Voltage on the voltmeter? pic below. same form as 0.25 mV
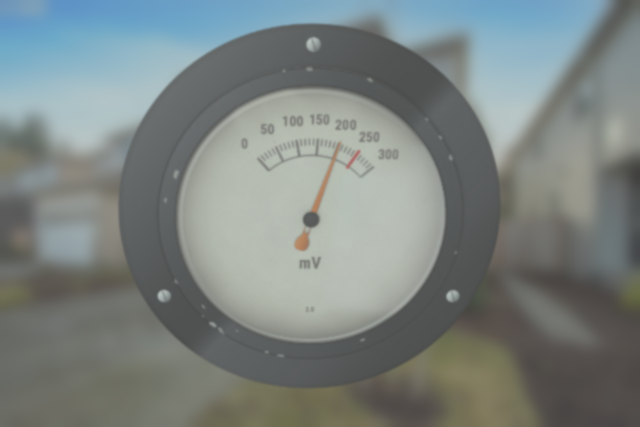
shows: 200 mV
